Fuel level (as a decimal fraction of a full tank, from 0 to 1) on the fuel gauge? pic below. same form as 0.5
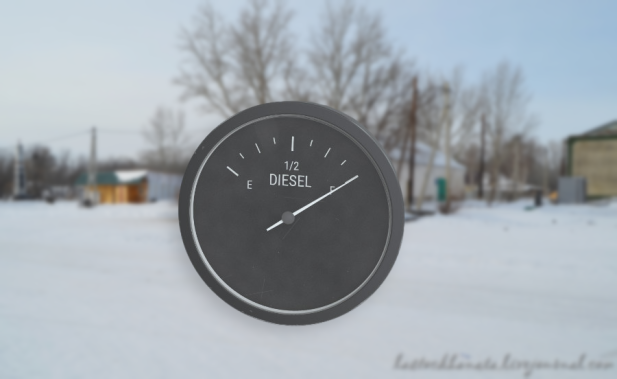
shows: 1
